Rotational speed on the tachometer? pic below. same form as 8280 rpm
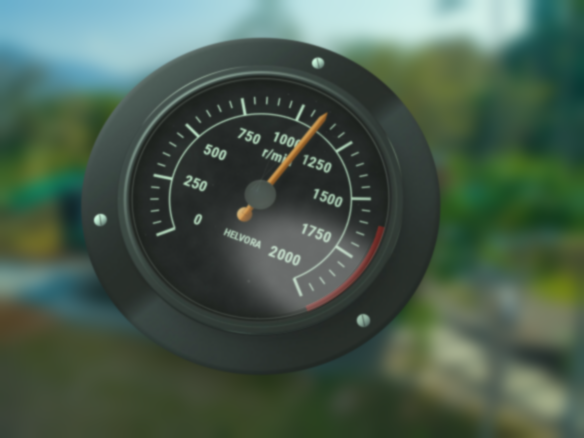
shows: 1100 rpm
